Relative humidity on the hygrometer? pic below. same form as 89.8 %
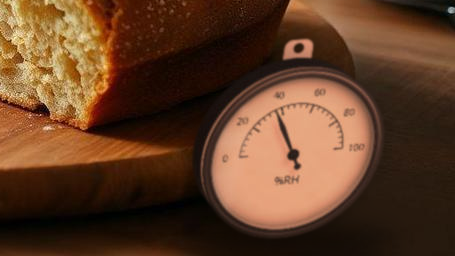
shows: 36 %
